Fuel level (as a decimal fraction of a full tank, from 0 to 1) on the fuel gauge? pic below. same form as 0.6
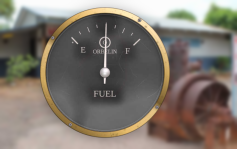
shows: 0.5
